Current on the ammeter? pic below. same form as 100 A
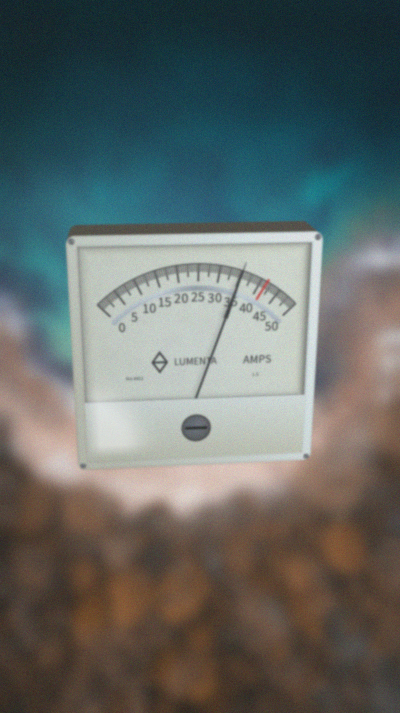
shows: 35 A
